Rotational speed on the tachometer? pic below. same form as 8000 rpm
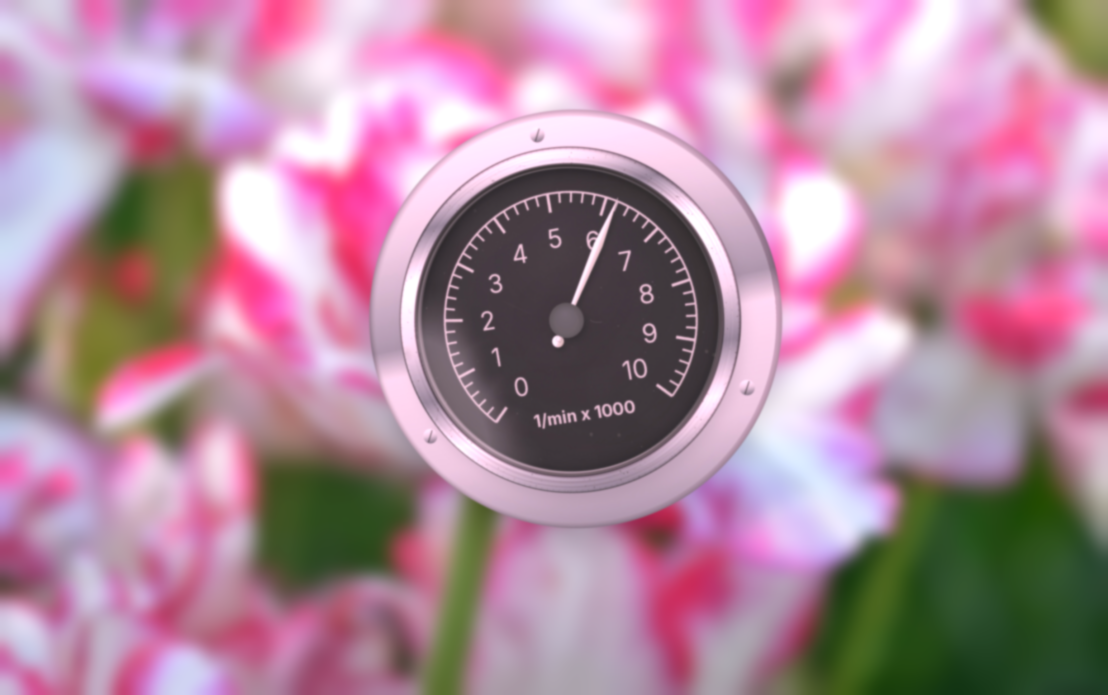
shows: 6200 rpm
